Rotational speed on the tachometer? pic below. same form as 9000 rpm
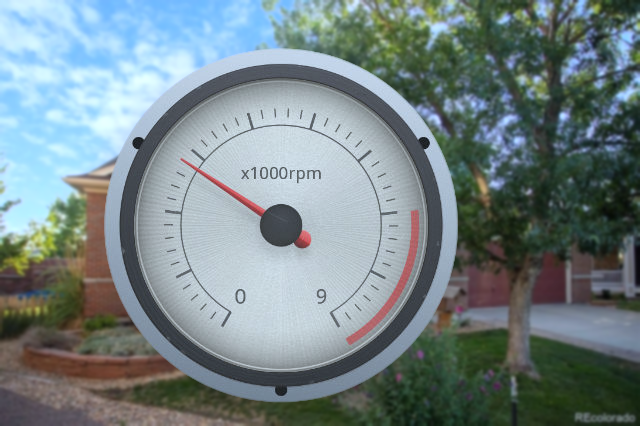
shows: 2800 rpm
